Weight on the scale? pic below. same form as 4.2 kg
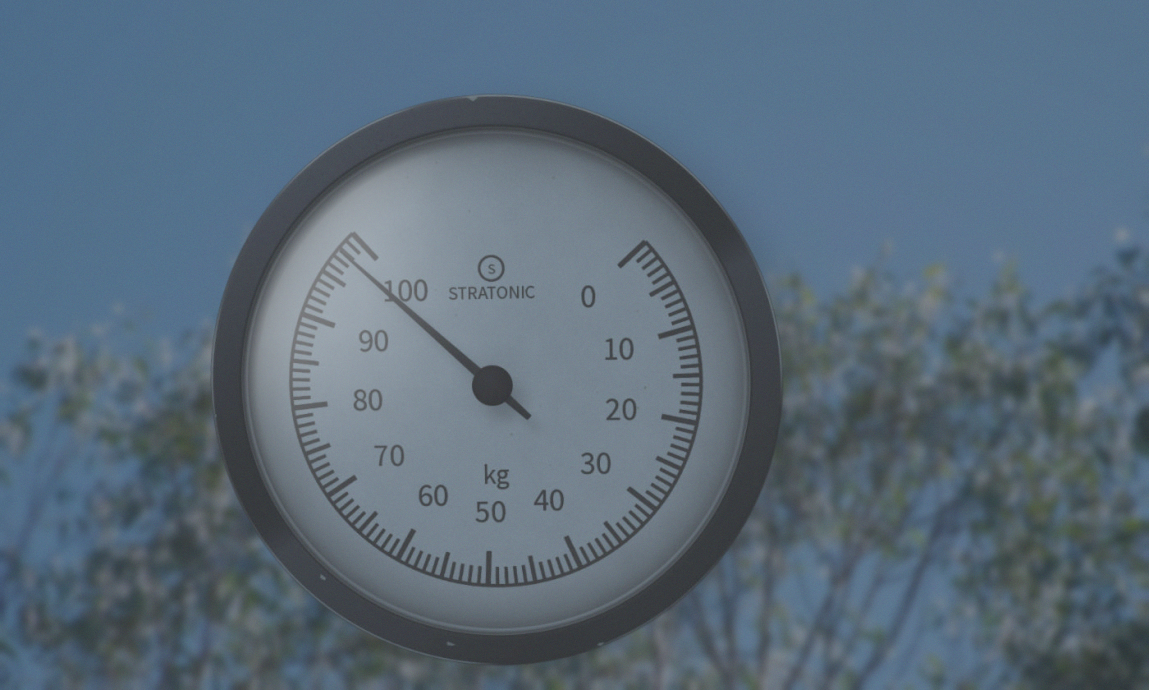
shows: 98 kg
